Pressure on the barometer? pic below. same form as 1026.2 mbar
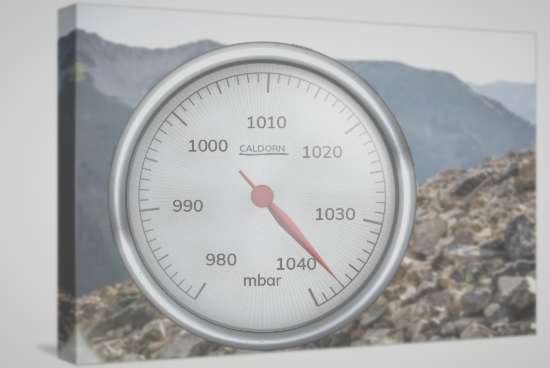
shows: 1037 mbar
